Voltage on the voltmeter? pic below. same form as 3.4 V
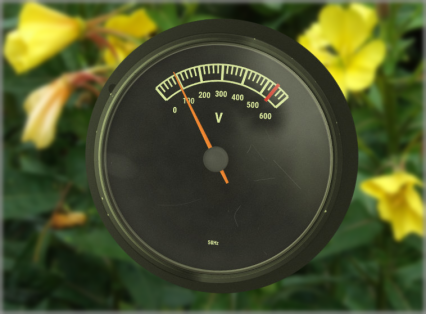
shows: 100 V
